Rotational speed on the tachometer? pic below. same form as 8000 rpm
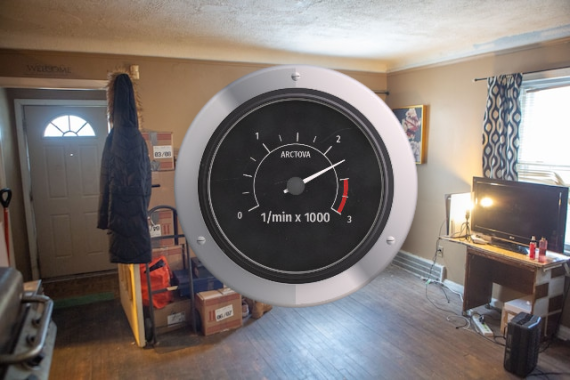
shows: 2250 rpm
